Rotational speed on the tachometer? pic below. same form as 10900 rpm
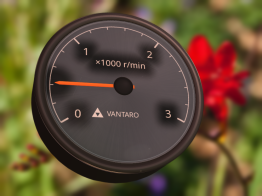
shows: 400 rpm
